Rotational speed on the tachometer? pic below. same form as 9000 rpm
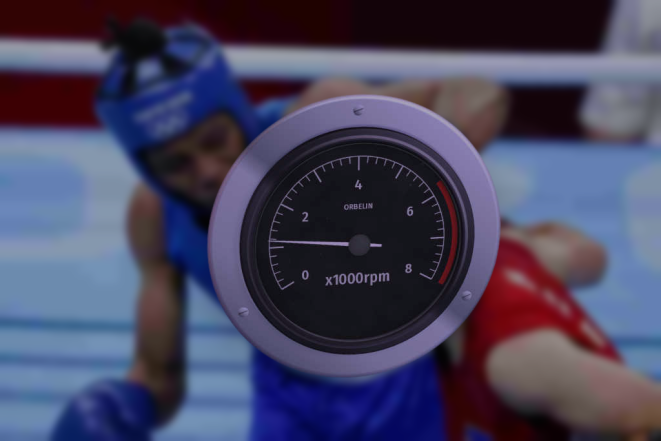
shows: 1200 rpm
